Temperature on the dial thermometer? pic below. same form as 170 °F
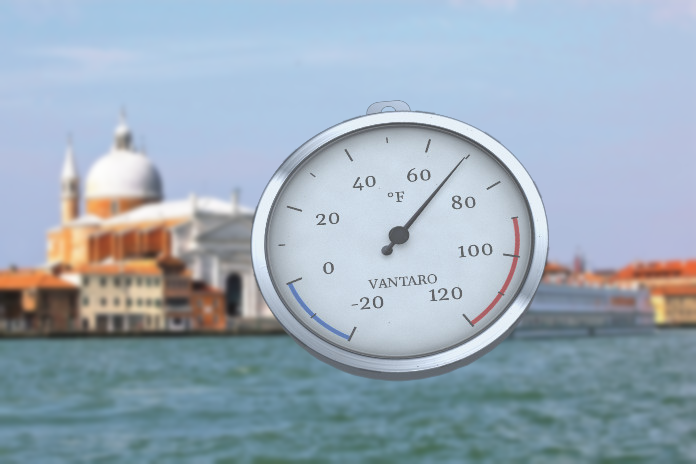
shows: 70 °F
